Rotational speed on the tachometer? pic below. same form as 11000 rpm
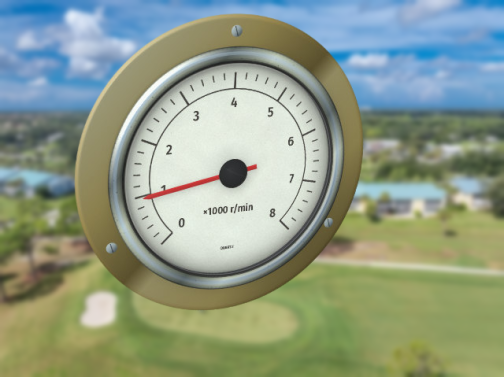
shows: 1000 rpm
